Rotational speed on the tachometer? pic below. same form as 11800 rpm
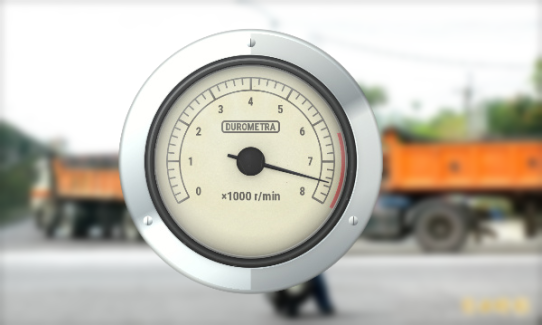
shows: 7500 rpm
